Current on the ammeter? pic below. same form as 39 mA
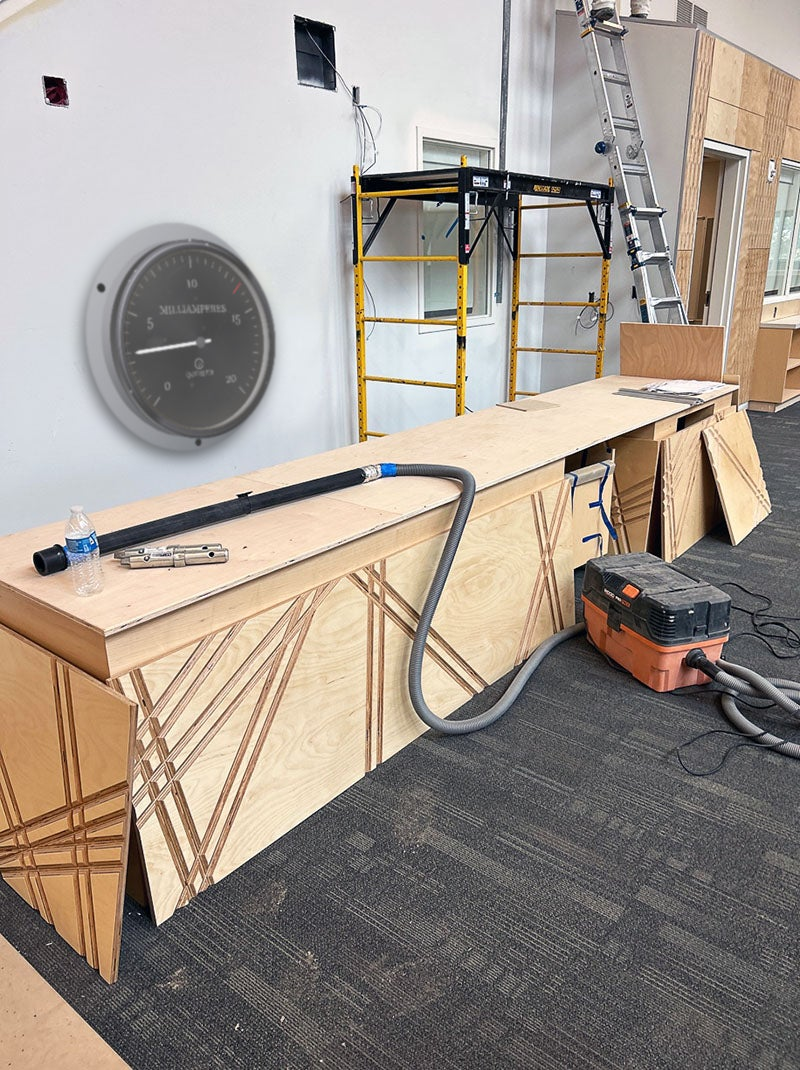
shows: 3 mA
